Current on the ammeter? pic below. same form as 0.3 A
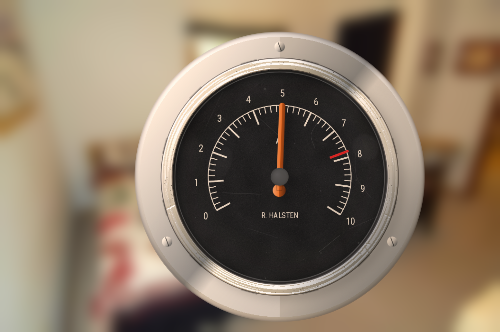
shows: 5 A
